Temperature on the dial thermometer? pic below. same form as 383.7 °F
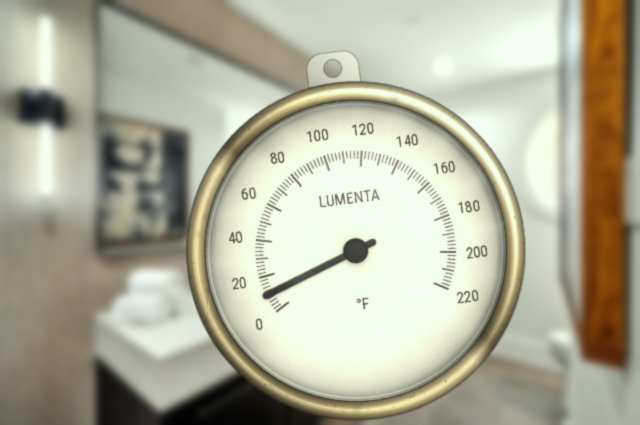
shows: 10 °F
